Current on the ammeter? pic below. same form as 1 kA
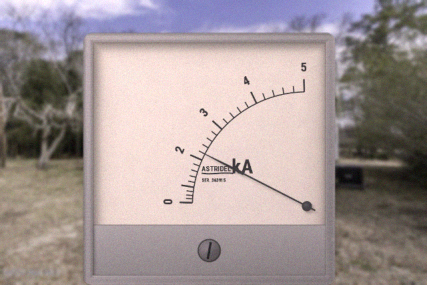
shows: 2.2 kA
